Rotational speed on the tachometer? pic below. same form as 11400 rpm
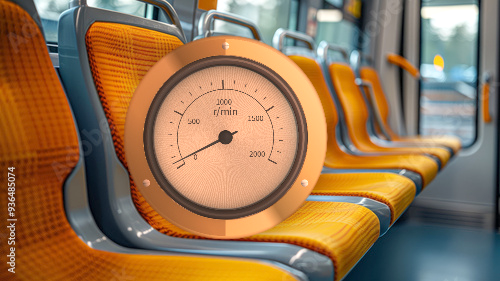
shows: 50 rpm
